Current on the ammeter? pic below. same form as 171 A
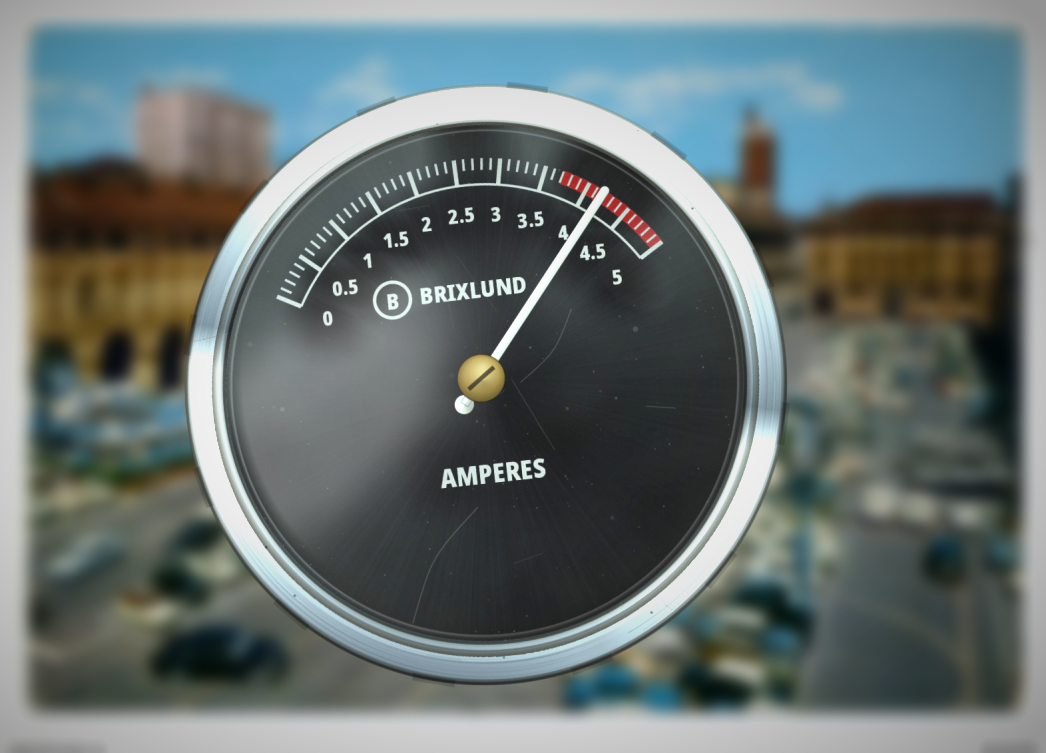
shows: 4.2 A
